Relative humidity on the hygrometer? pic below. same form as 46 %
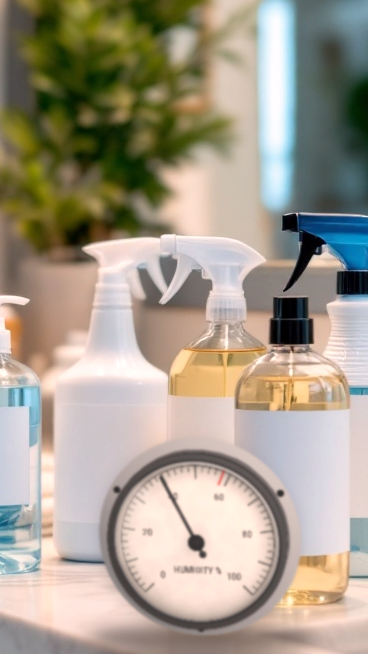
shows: 40 %
